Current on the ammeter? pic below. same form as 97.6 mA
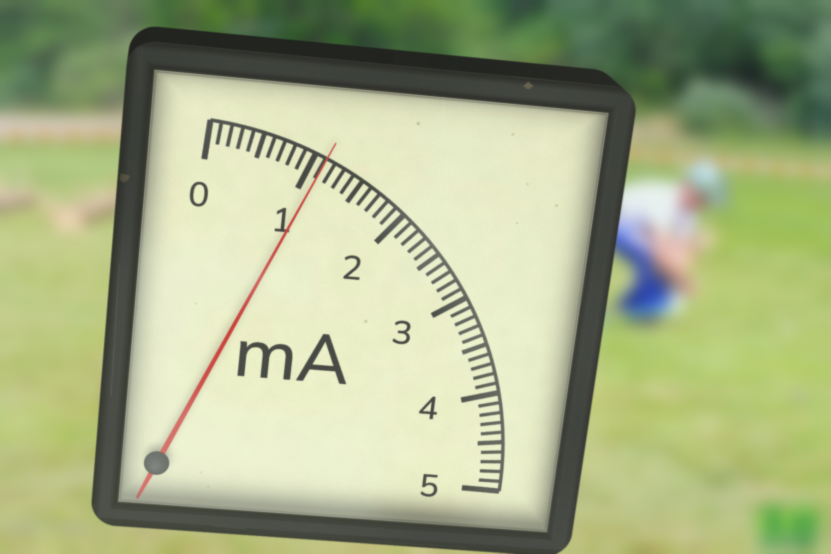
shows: 1.1 mA
